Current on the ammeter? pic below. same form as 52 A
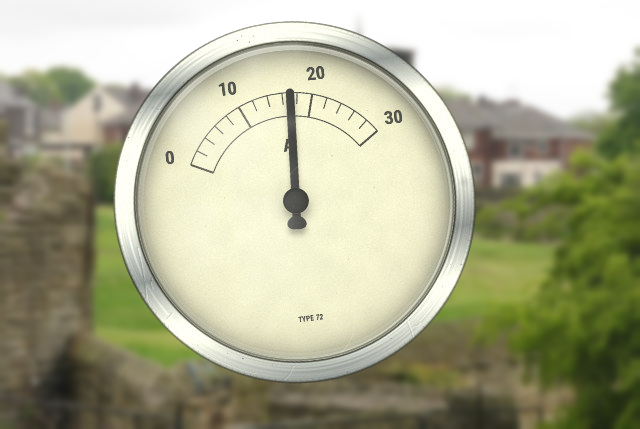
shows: 17 A
